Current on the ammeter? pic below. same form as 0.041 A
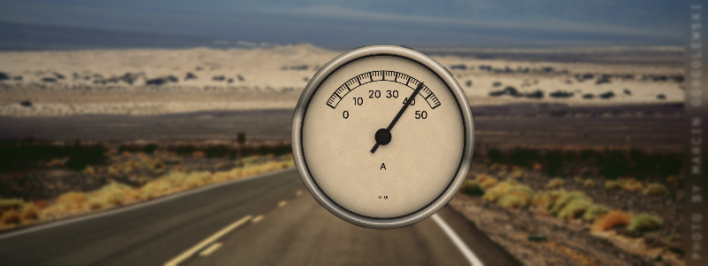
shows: 40 A
